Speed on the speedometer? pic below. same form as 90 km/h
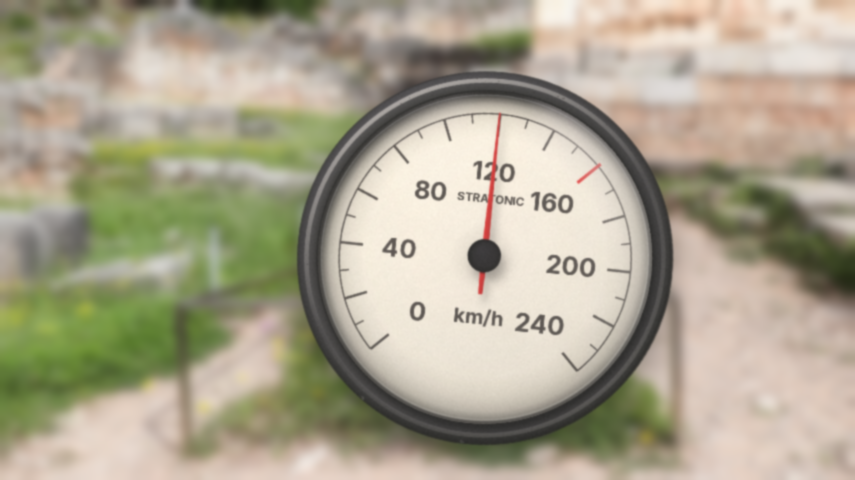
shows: 120 km/h
